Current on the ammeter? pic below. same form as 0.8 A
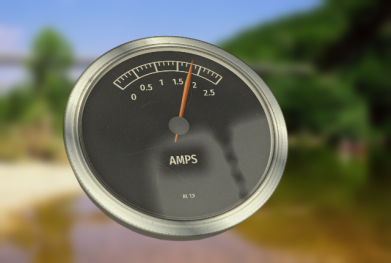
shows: 1.8 A
